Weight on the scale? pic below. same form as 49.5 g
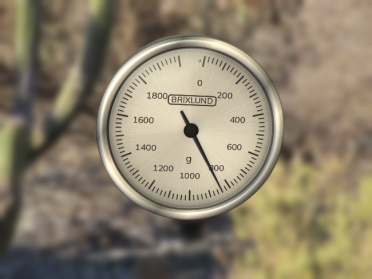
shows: 840 g
